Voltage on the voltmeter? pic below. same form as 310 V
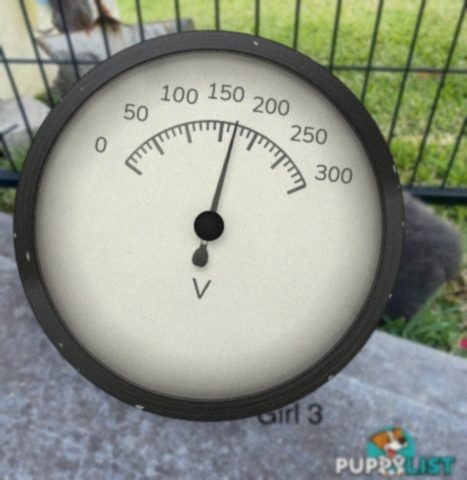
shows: 170 V
